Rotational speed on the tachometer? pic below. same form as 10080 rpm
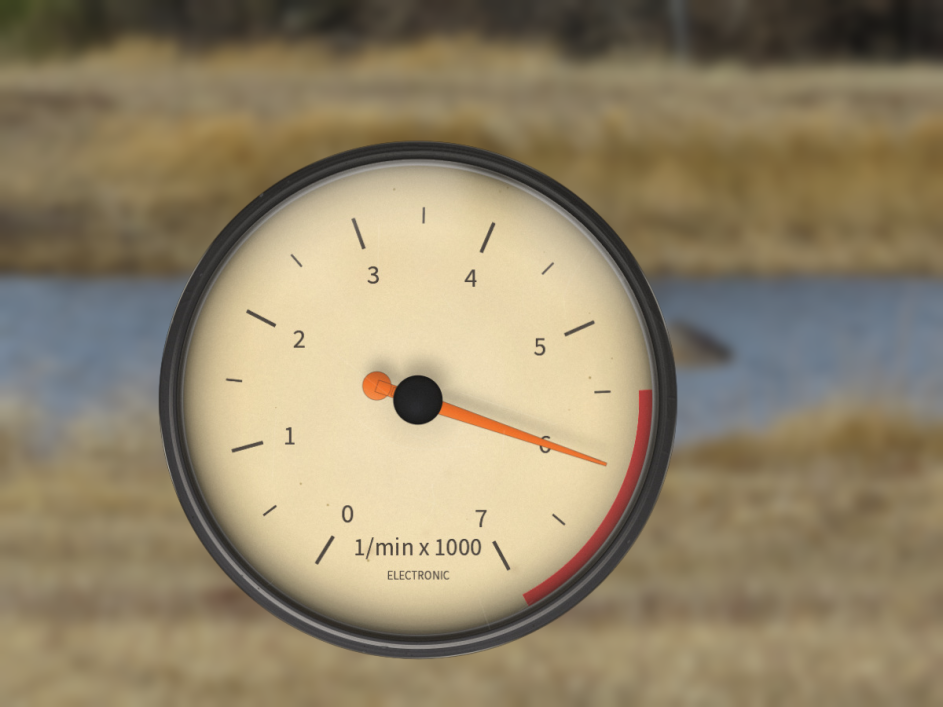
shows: 6000 rpm
